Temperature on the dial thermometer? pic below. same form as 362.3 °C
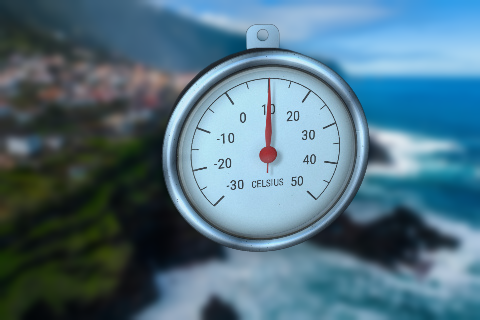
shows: 10 °C
